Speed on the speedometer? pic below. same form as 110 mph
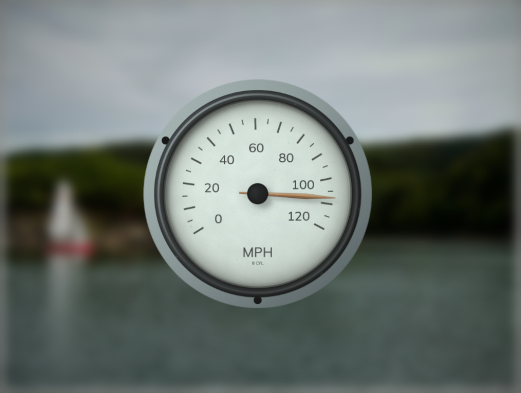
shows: 107.5 mph
